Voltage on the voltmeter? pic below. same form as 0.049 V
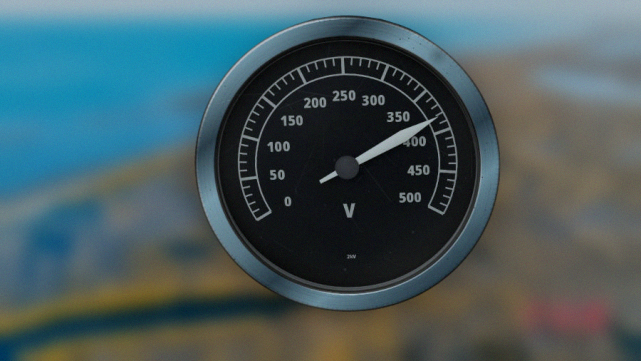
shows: 380 V
